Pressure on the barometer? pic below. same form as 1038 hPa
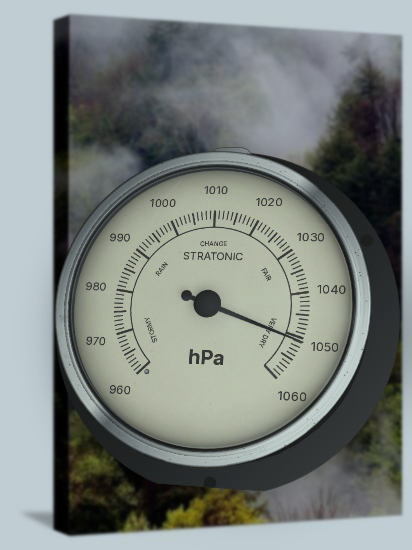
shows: 1051 hPa
